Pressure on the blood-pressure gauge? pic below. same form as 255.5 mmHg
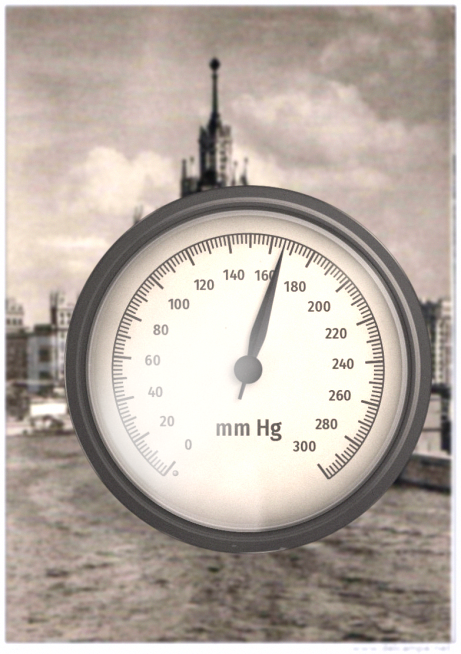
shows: 166 mmHg
